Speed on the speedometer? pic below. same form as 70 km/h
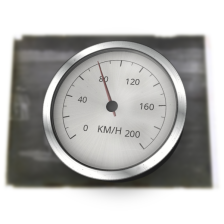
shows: 80 km/h
